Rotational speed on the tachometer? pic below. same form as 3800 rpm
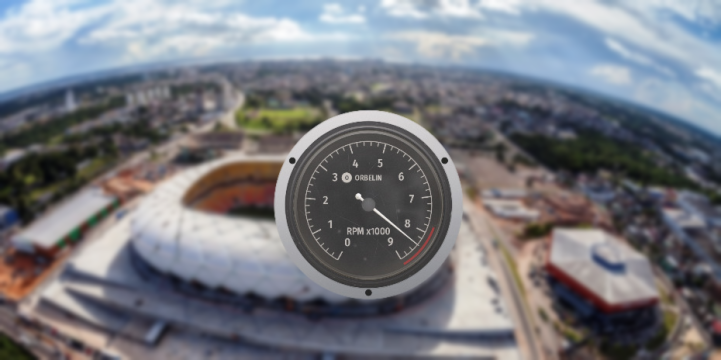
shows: 8400 rpm
